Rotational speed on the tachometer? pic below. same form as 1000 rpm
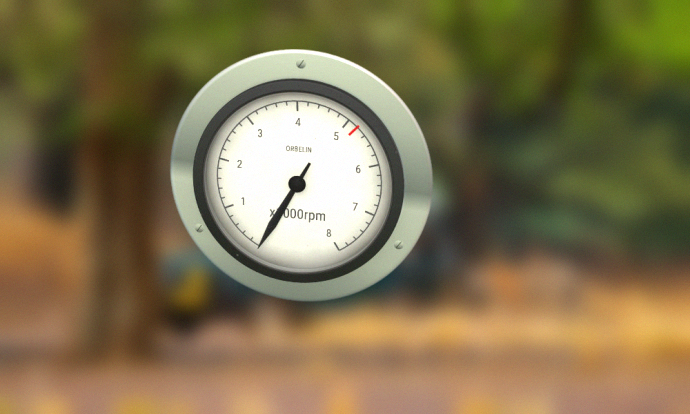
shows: 0 rpm
